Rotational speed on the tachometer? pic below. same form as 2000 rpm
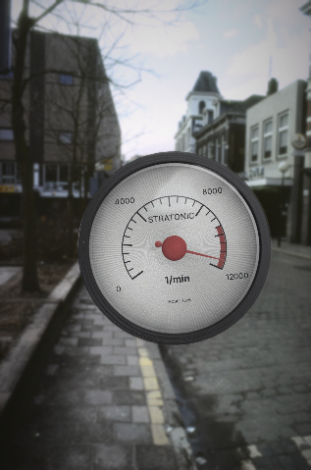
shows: 11500 rpm
